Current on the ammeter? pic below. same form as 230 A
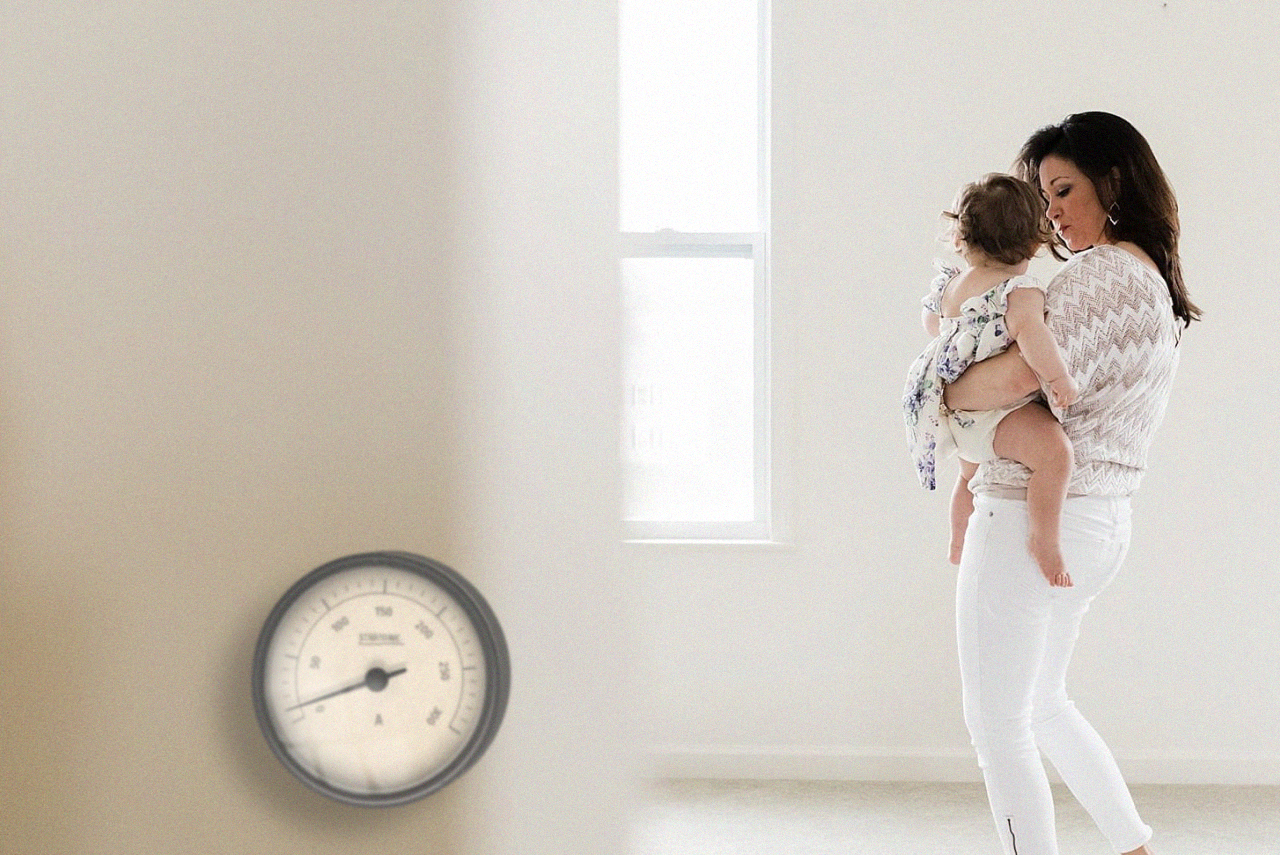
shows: 10 A
